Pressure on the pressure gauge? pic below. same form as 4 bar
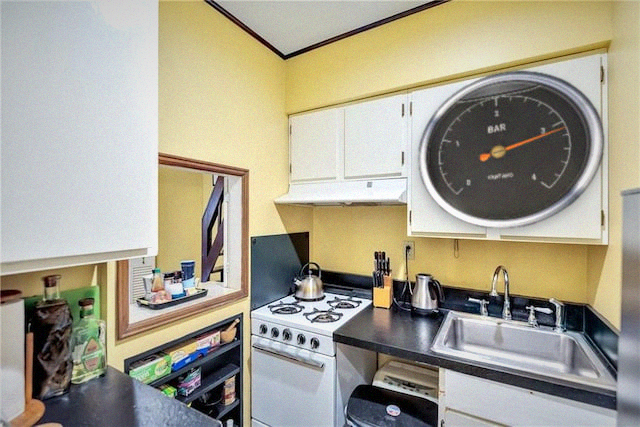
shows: 3.1 bar
